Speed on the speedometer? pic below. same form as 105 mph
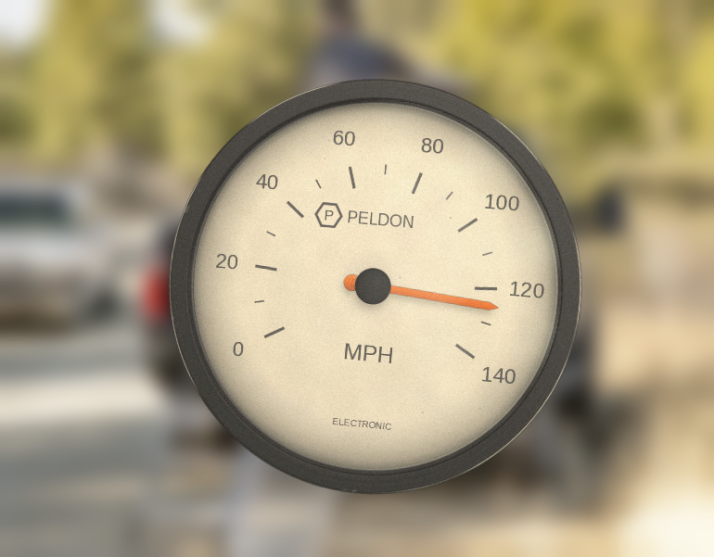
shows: 125 mph
